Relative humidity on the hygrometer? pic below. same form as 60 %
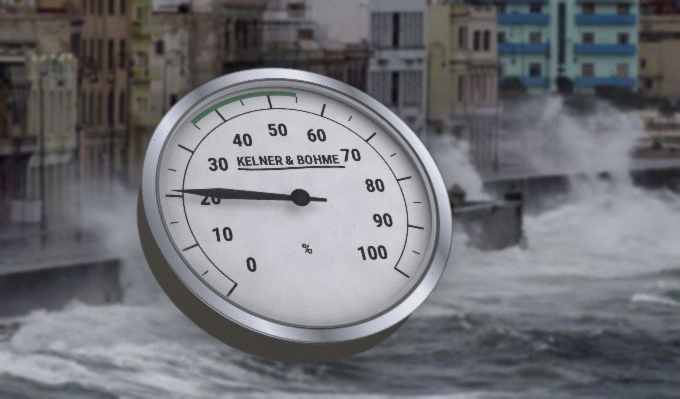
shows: 20 %
